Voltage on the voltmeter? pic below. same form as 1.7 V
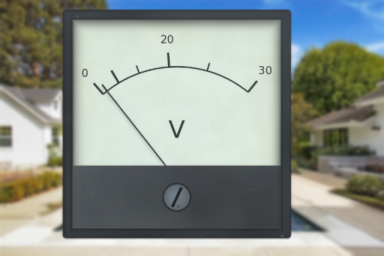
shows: 5 V
